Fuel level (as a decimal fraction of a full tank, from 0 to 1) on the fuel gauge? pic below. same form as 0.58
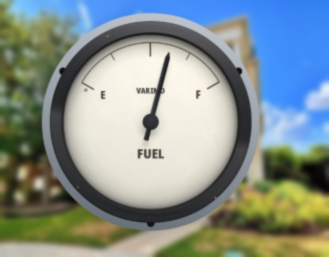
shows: 0.625
